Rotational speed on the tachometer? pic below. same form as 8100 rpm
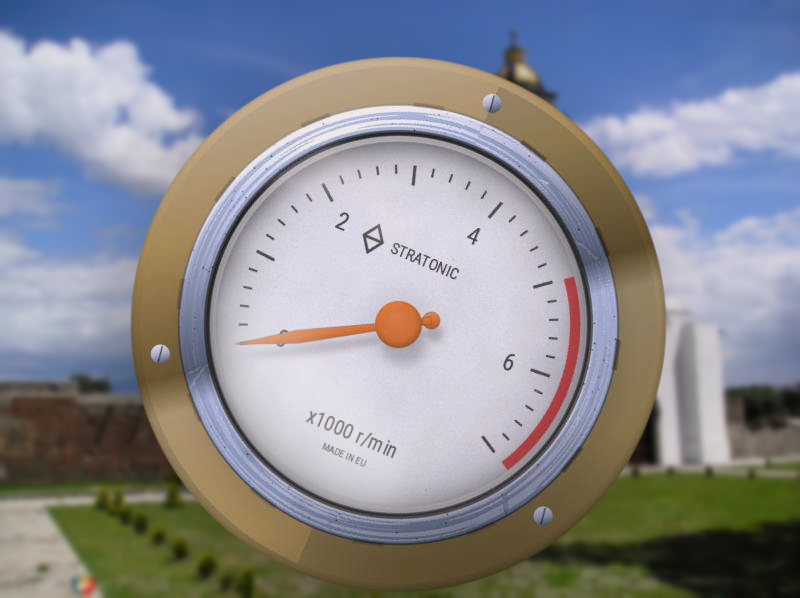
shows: 0 rpm
